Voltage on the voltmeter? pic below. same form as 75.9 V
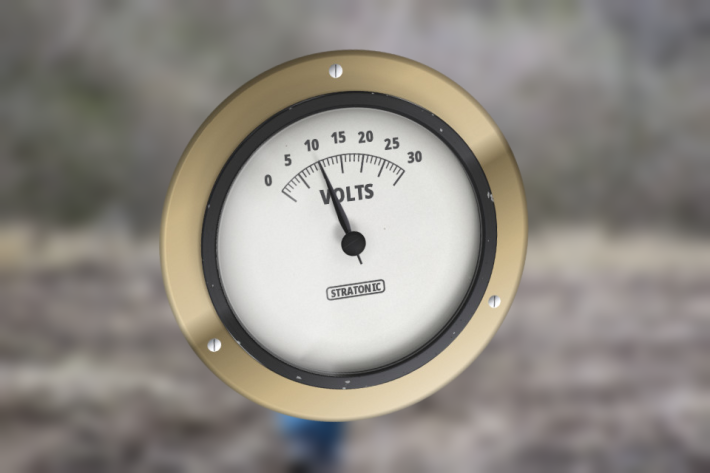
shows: 10 V
